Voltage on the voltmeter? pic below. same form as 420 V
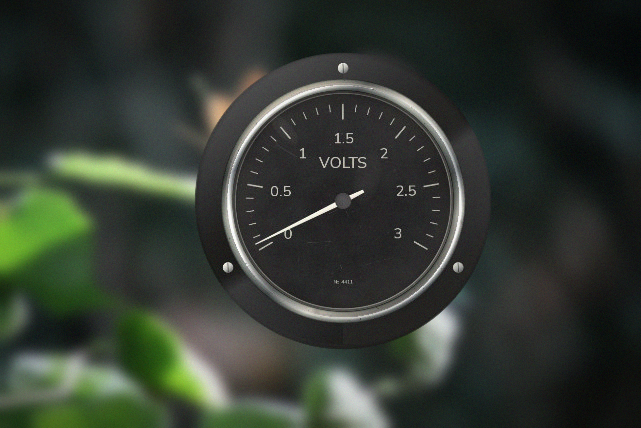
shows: 0.05 V
